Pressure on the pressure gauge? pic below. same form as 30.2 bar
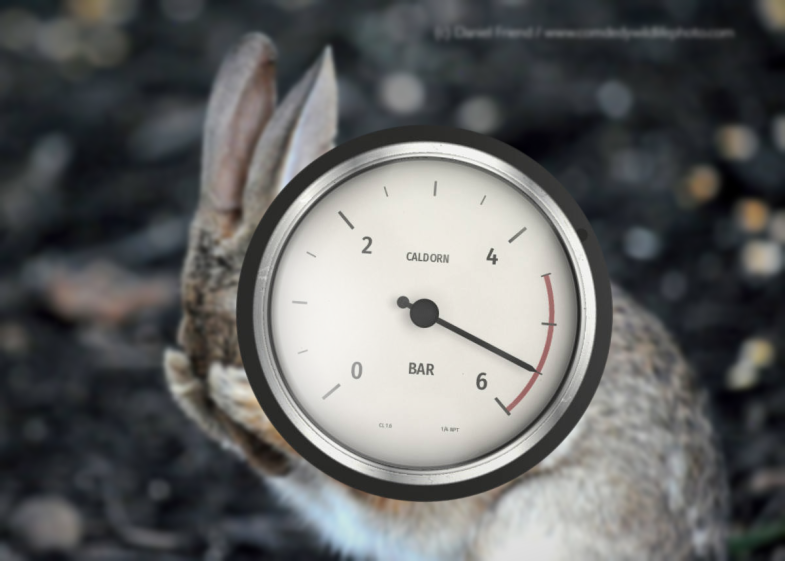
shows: 5.5 bar
